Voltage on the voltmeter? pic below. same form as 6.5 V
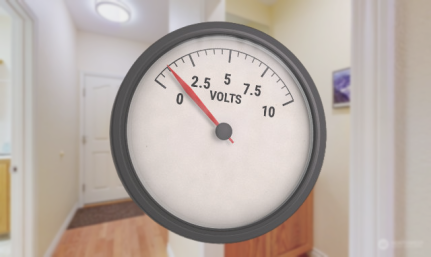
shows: 1 V
